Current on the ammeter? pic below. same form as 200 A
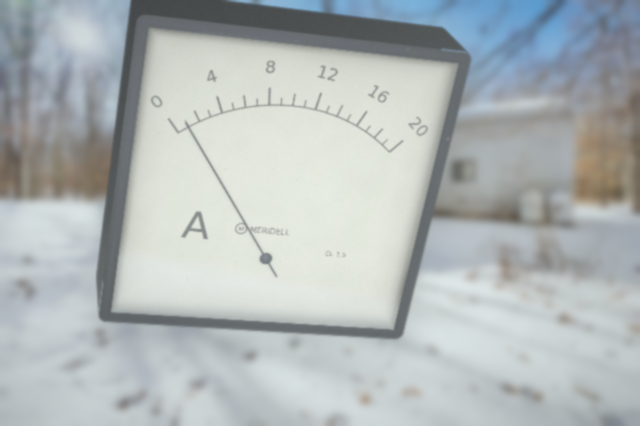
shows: 1 A
